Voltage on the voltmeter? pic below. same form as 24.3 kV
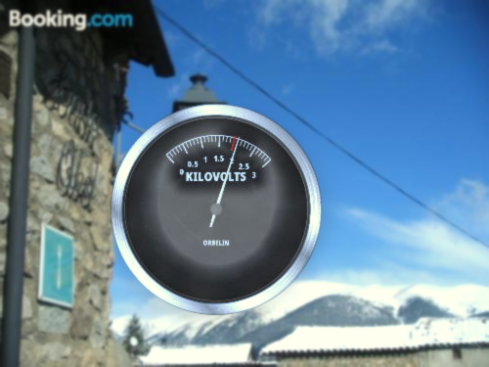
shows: 2 kV
